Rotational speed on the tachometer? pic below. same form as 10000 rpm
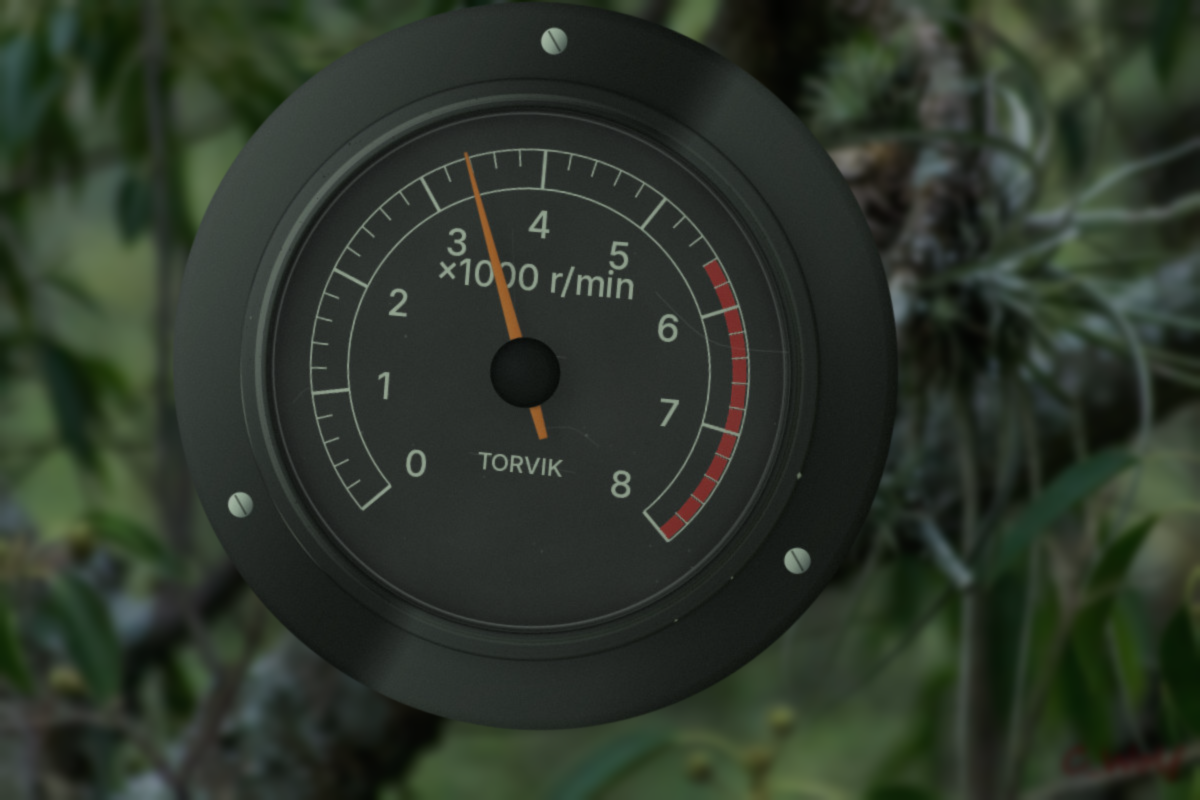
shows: 3400 rpm
